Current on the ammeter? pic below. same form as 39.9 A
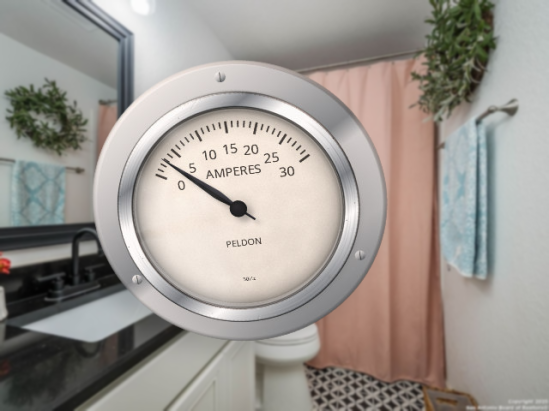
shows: 3 A
